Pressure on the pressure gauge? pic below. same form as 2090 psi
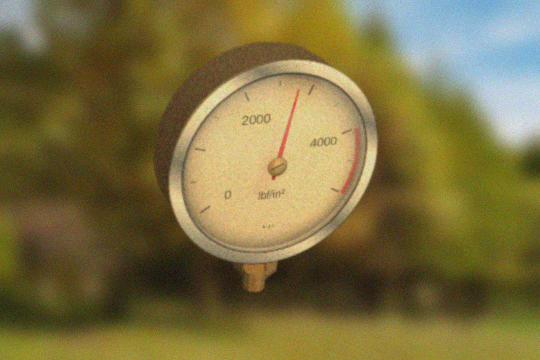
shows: 2750 psi
